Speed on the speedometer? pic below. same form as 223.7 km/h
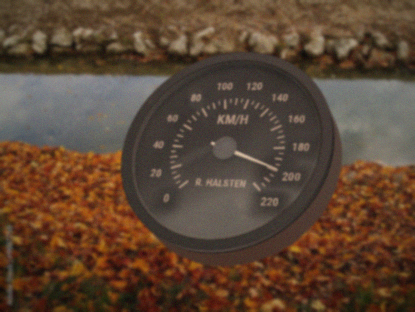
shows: 200 km/h
